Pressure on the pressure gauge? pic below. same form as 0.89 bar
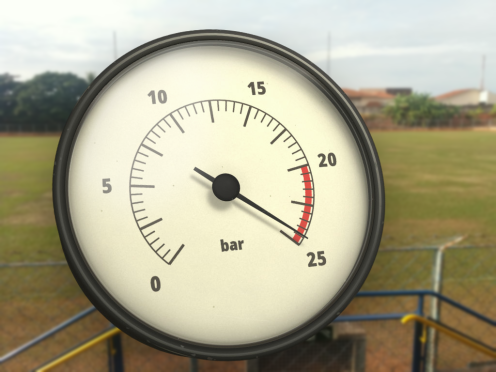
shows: 24.5 bar
